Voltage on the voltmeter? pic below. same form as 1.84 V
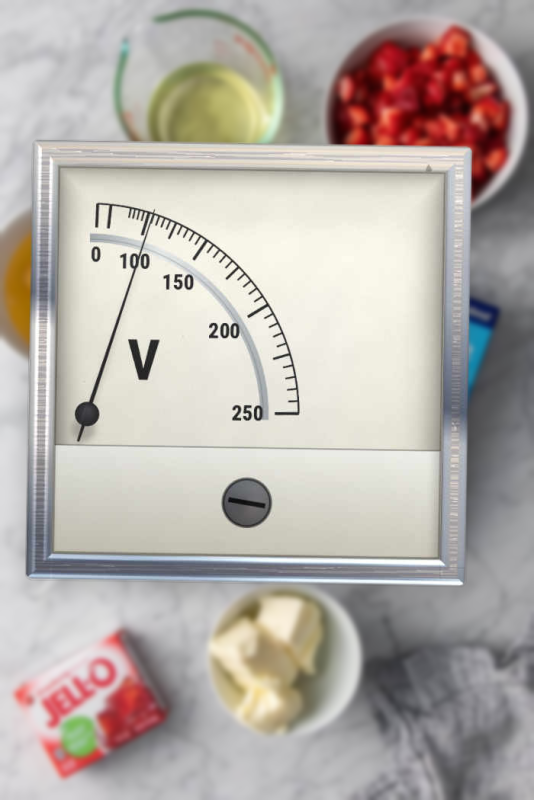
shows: 105 V
